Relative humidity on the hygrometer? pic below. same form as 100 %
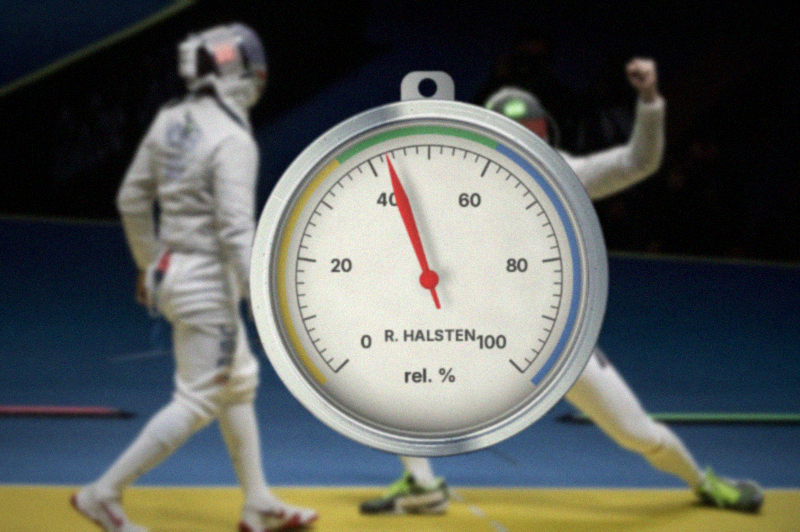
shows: 43 %
